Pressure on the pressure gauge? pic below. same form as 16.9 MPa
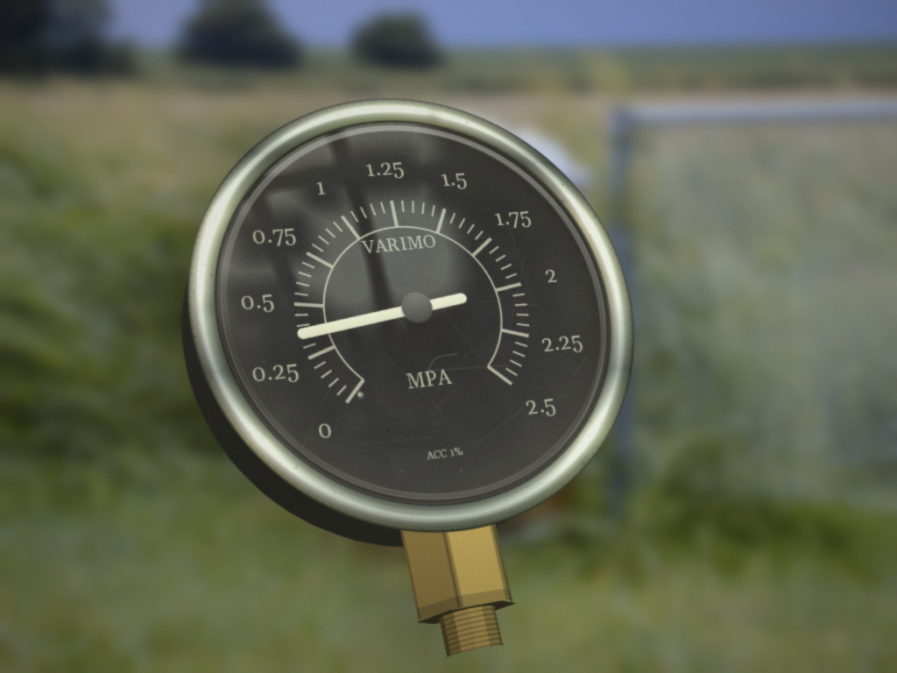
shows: 0.35 MPa
